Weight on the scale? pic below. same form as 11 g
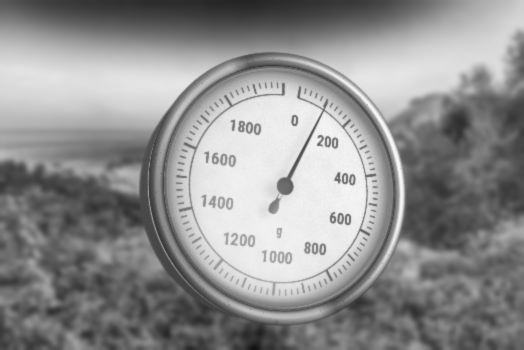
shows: 100 g
